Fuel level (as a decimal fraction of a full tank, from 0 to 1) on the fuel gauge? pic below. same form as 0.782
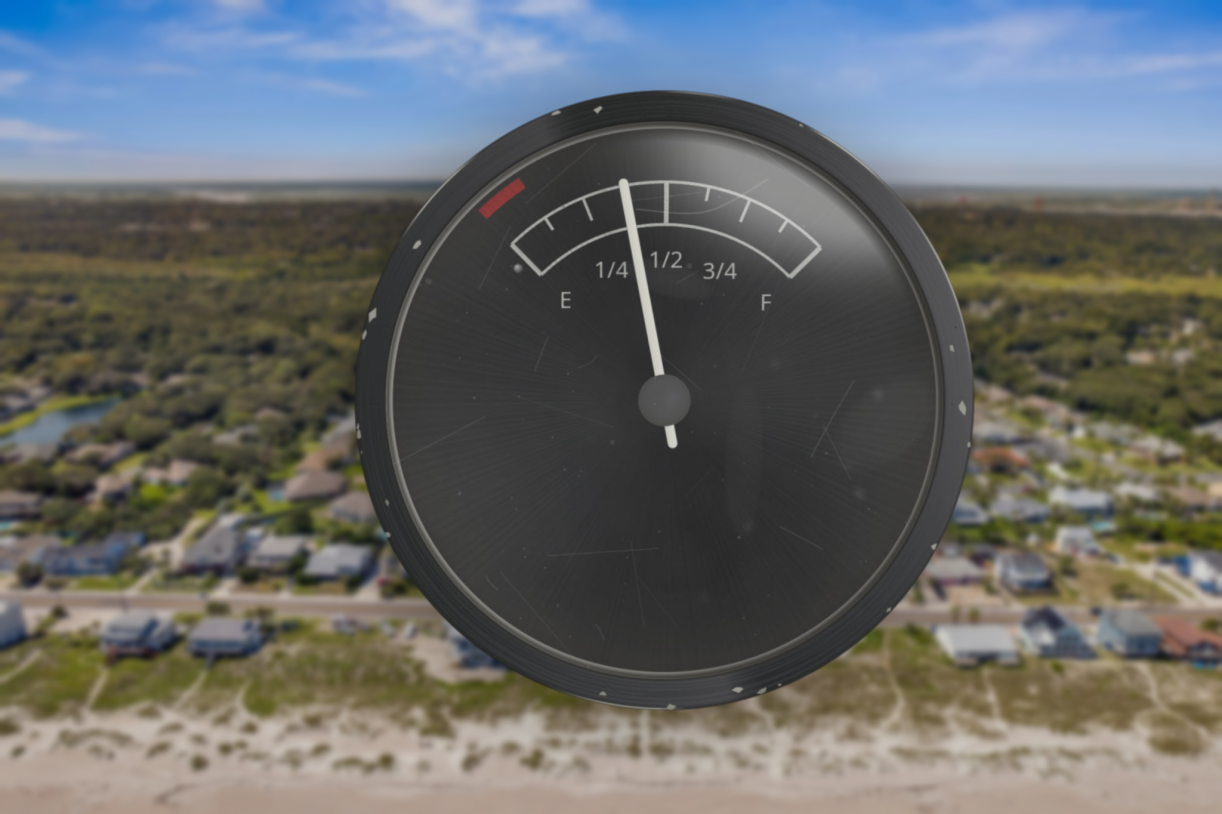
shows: 0.375
